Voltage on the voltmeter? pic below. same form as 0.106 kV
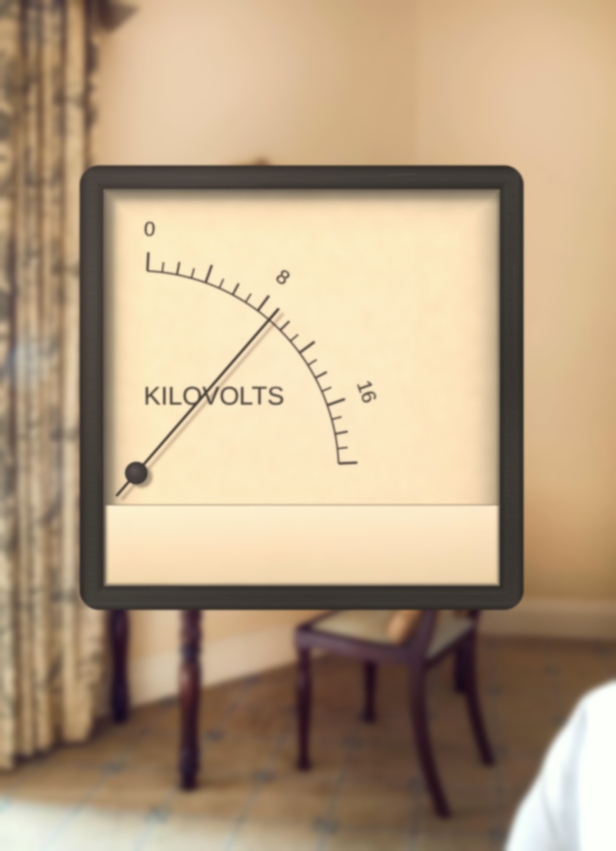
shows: 9 kV
